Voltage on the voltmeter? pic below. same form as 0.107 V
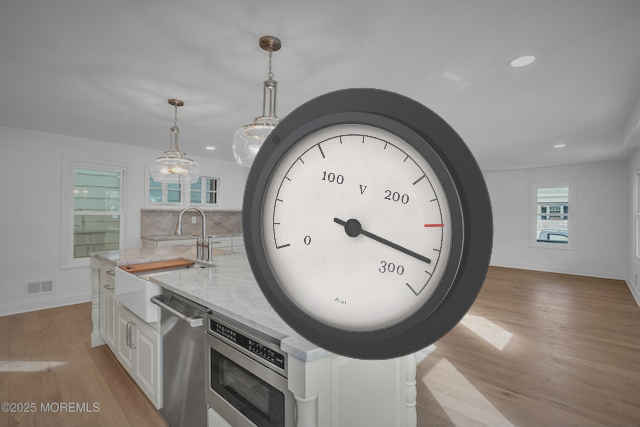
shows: 270 V
